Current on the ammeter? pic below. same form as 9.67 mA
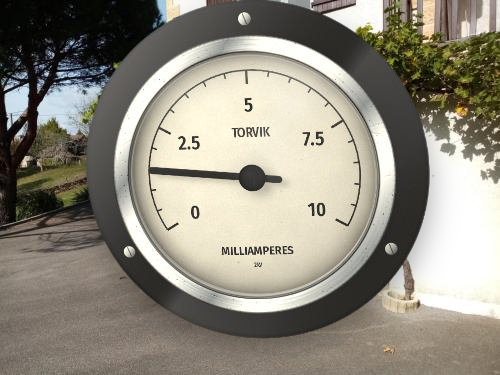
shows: 1.5 mA
